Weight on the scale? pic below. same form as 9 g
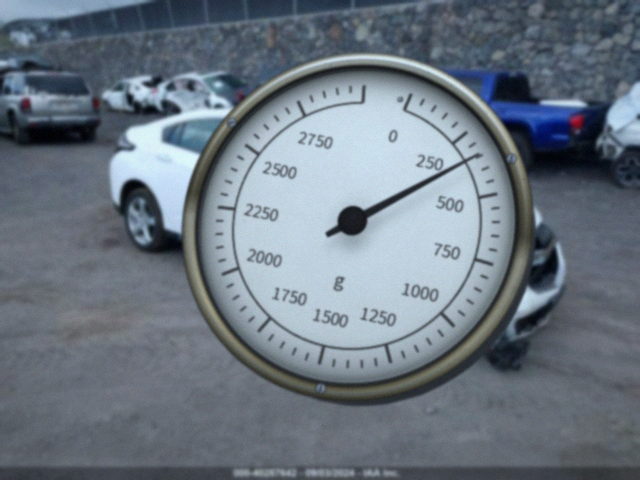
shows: 350 g
